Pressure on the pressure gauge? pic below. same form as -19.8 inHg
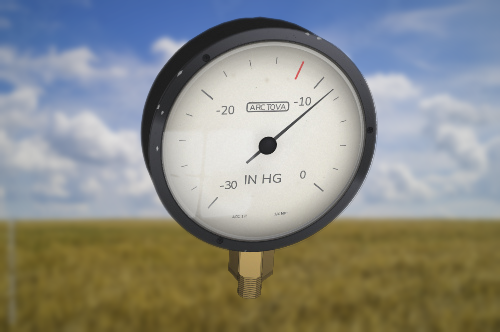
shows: -9 inHg
